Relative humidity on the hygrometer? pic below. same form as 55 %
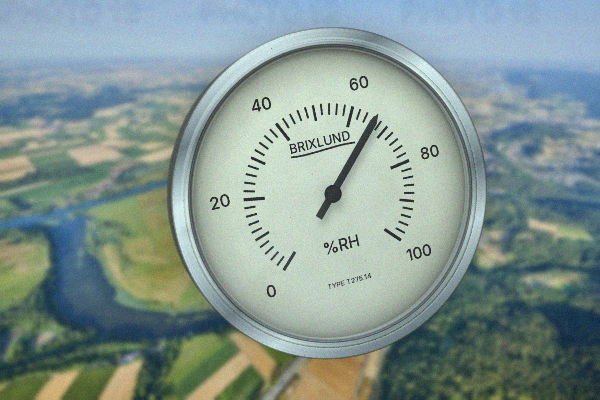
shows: 66 %
